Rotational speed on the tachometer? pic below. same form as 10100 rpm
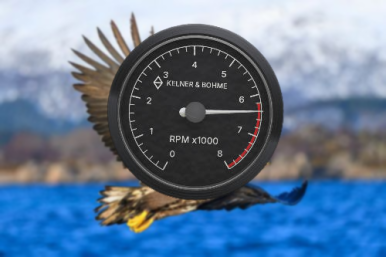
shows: 6400 rpm
